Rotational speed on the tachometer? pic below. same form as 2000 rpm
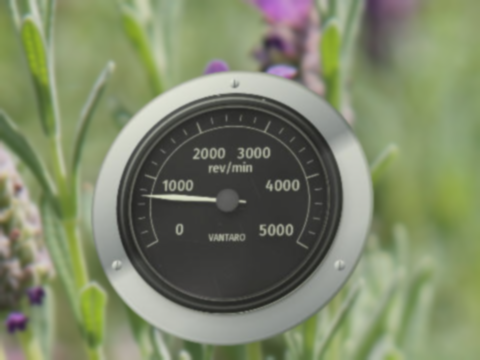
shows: 700 rpm
